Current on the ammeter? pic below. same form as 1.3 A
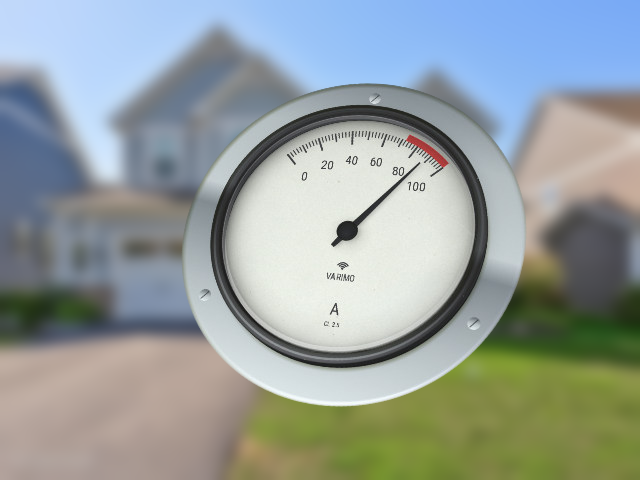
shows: 90 A
